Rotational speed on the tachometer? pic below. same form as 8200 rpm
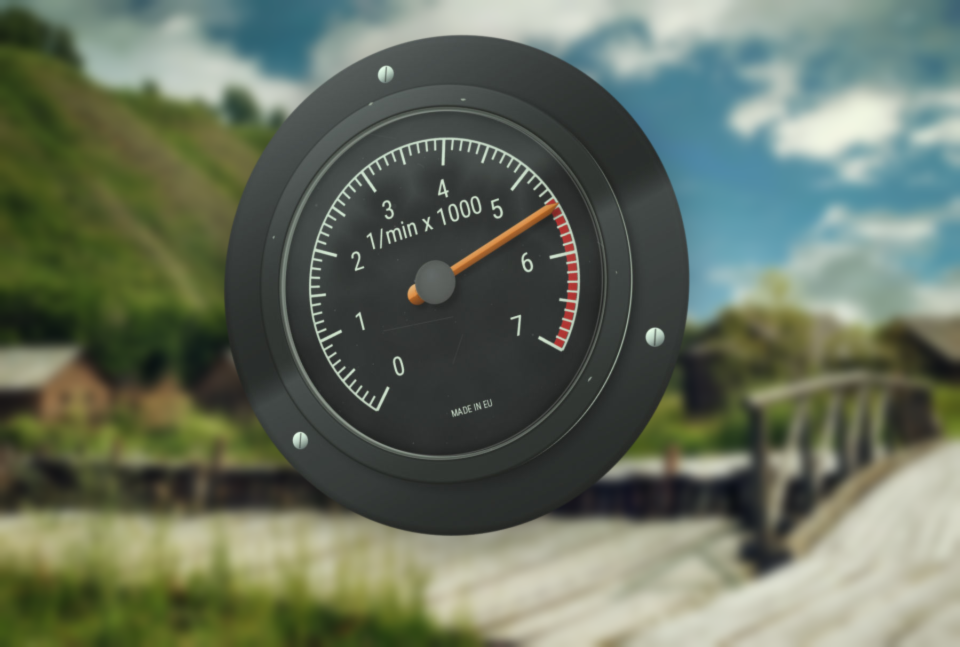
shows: 5500 rpm
